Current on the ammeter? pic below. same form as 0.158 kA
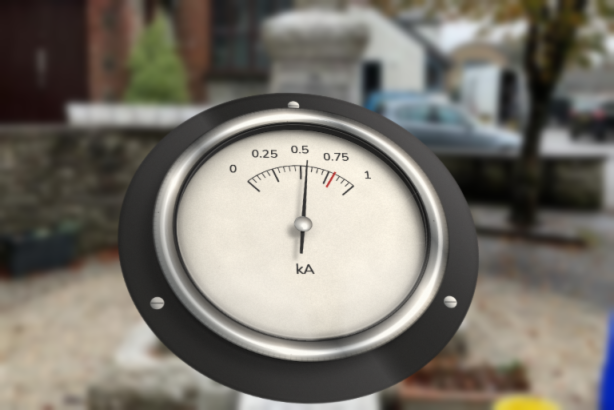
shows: 0.55 kA
